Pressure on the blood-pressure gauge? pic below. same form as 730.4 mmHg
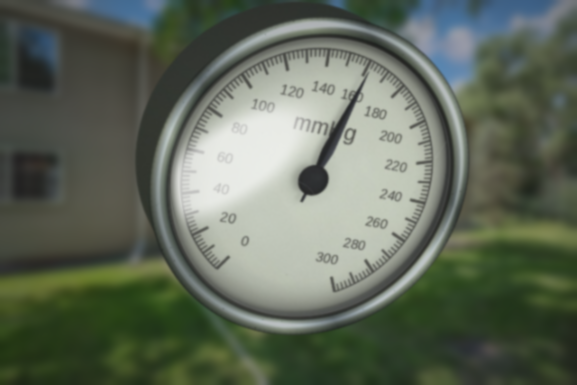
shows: 160 mmHg
